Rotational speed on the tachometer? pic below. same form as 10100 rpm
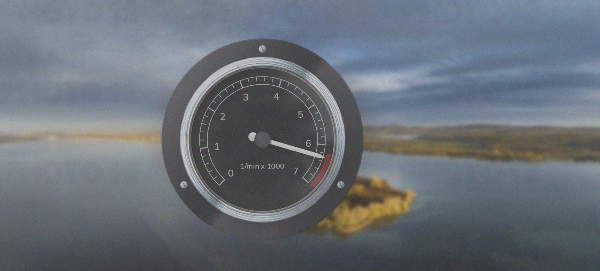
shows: 6300 rpm
